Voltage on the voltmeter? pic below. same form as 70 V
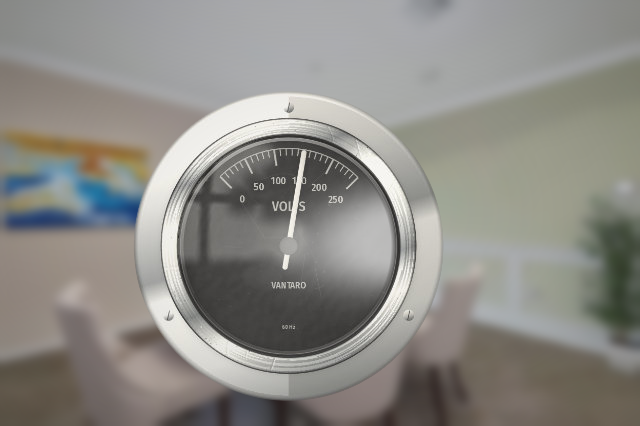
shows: 150 V
